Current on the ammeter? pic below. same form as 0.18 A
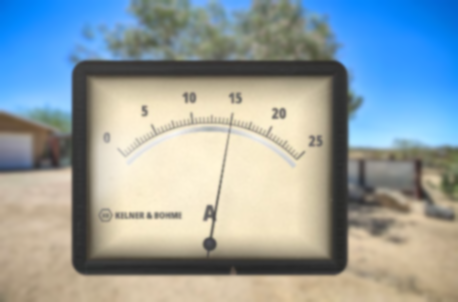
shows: 15 A
